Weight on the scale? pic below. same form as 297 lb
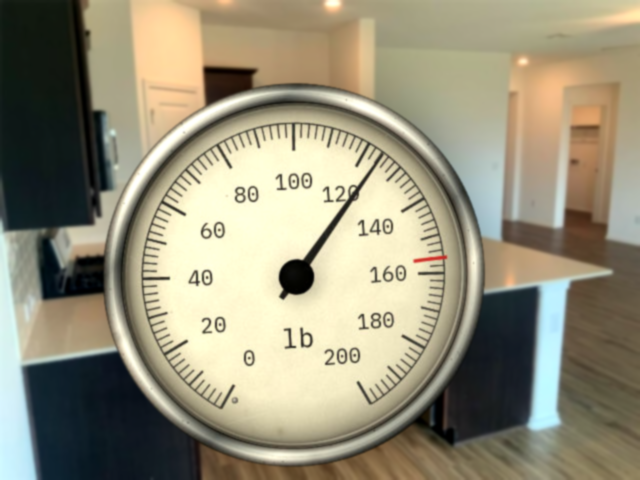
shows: 124 lb
